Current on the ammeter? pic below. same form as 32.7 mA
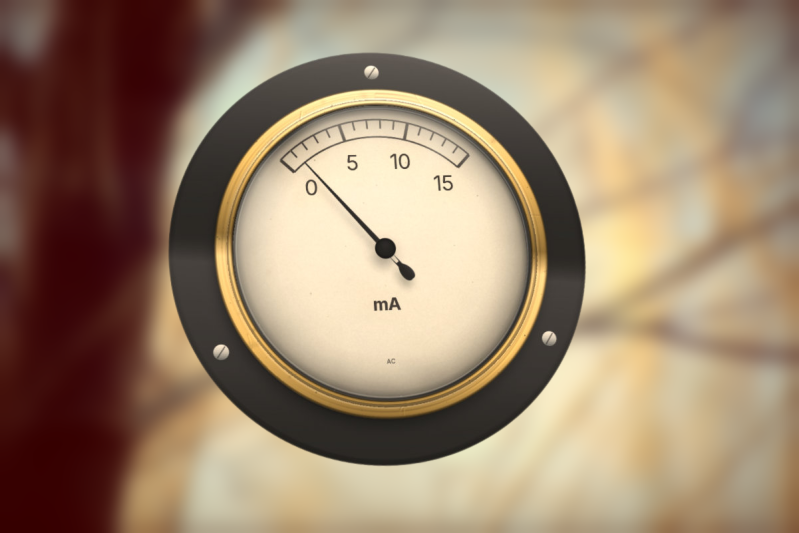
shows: 1 mA
